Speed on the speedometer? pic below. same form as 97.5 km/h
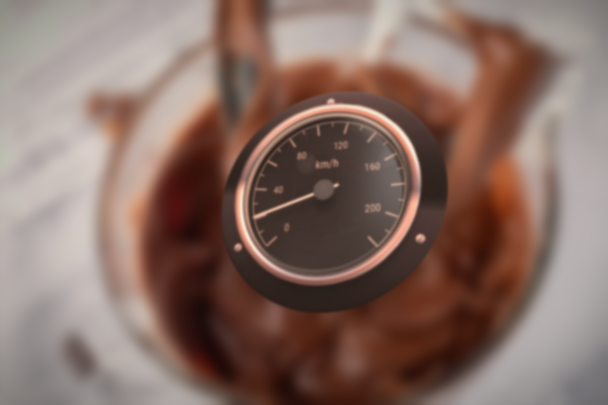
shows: 20 km/h
